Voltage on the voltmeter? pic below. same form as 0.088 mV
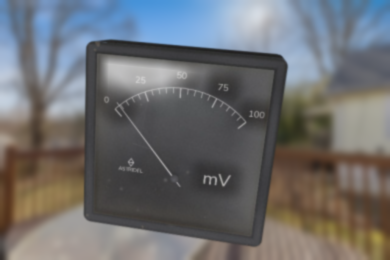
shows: 5 mV
